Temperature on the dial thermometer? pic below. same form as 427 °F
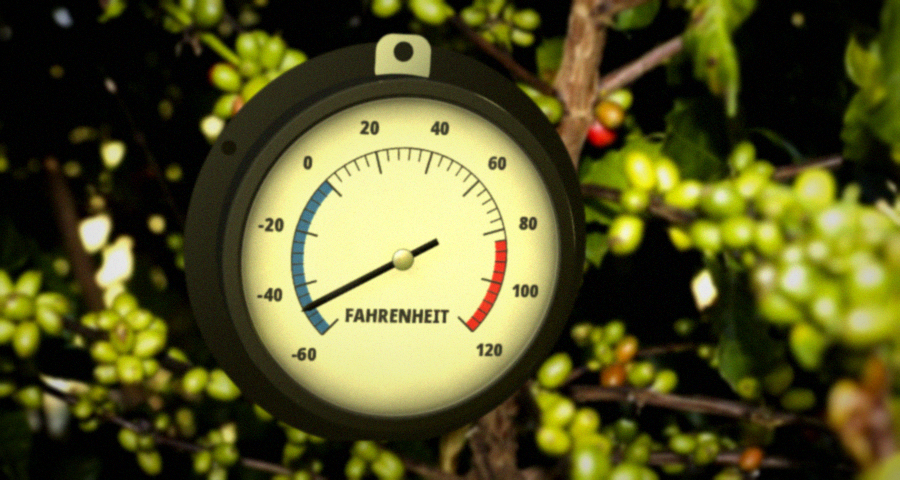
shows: -48 °F
